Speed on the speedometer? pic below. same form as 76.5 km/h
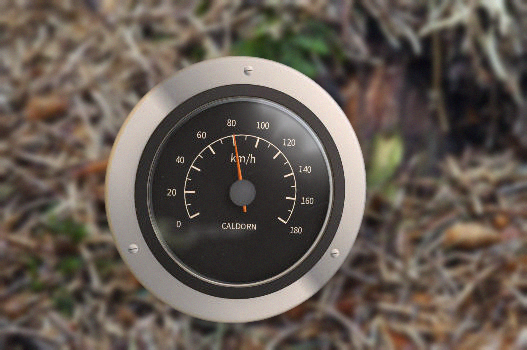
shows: 80 km/h
